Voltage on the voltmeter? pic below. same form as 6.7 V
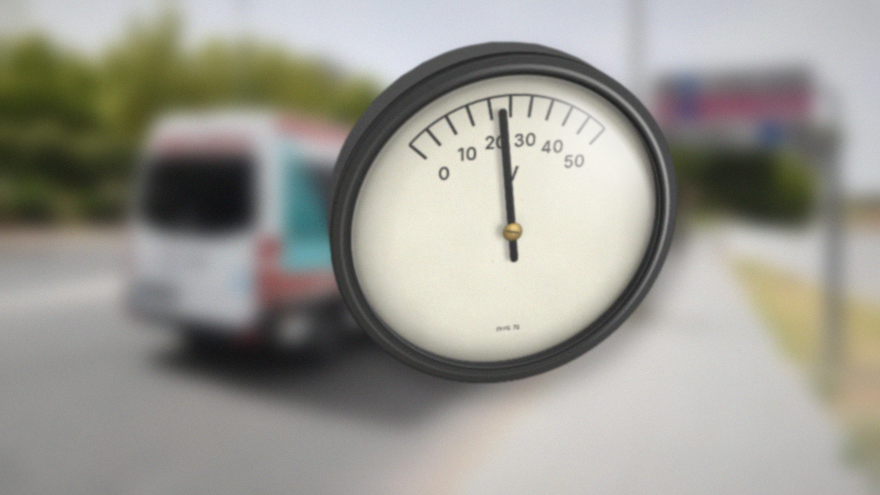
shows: 22.5 V
